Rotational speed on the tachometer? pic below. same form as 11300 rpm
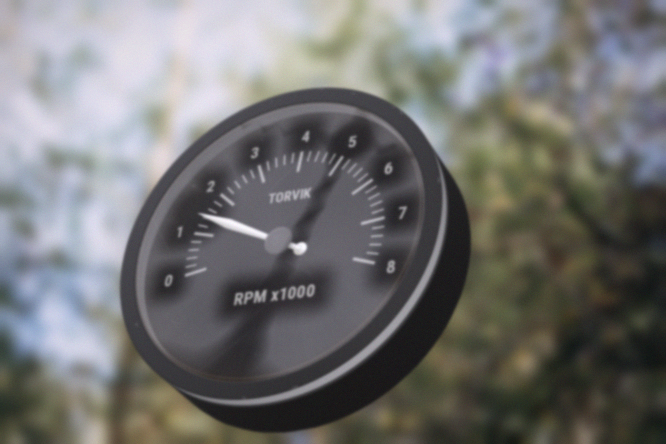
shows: 1400 rpm
